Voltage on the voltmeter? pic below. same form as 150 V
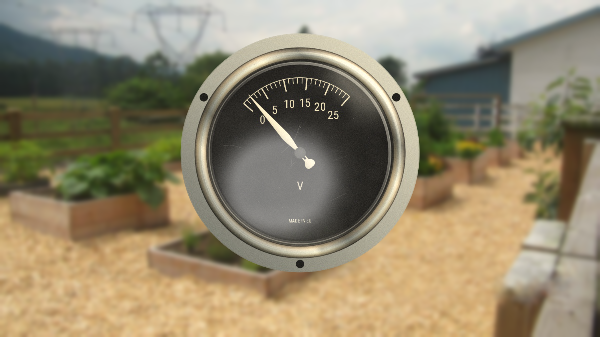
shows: 2 V
